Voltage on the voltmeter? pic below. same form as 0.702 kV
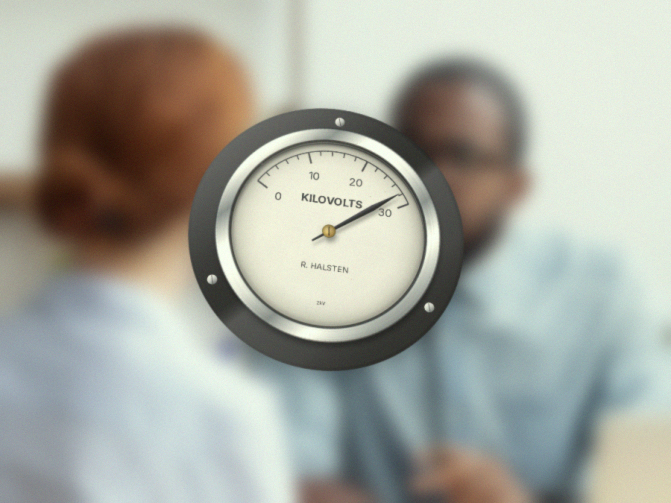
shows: 28 kV
